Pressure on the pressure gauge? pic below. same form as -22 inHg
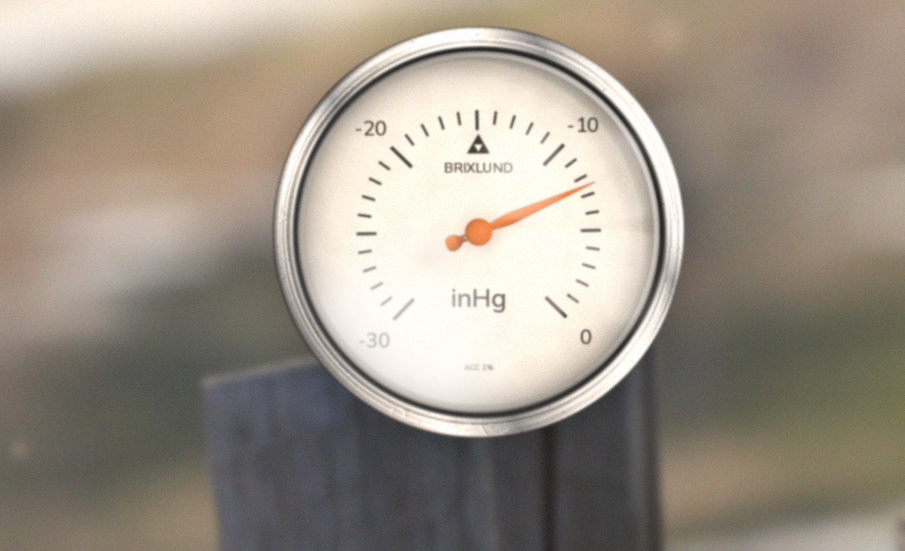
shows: -7.5 inHg
